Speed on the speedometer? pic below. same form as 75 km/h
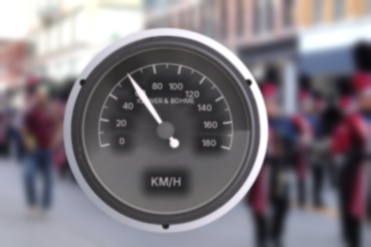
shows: 60 km/h
